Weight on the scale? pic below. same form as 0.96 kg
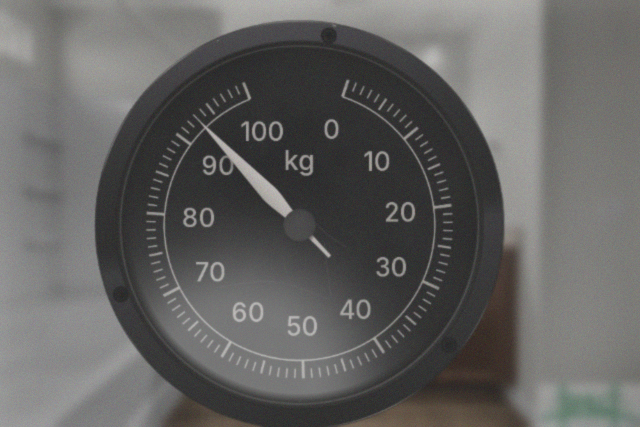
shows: 93 kg
